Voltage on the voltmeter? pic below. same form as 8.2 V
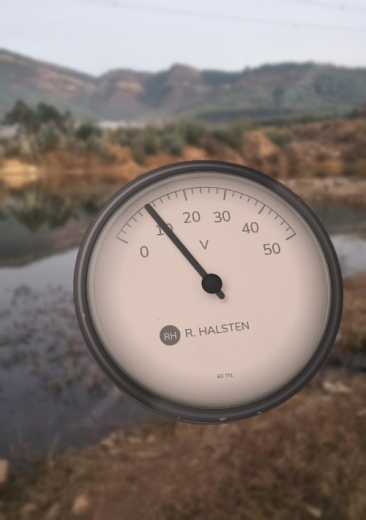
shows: 10 V
